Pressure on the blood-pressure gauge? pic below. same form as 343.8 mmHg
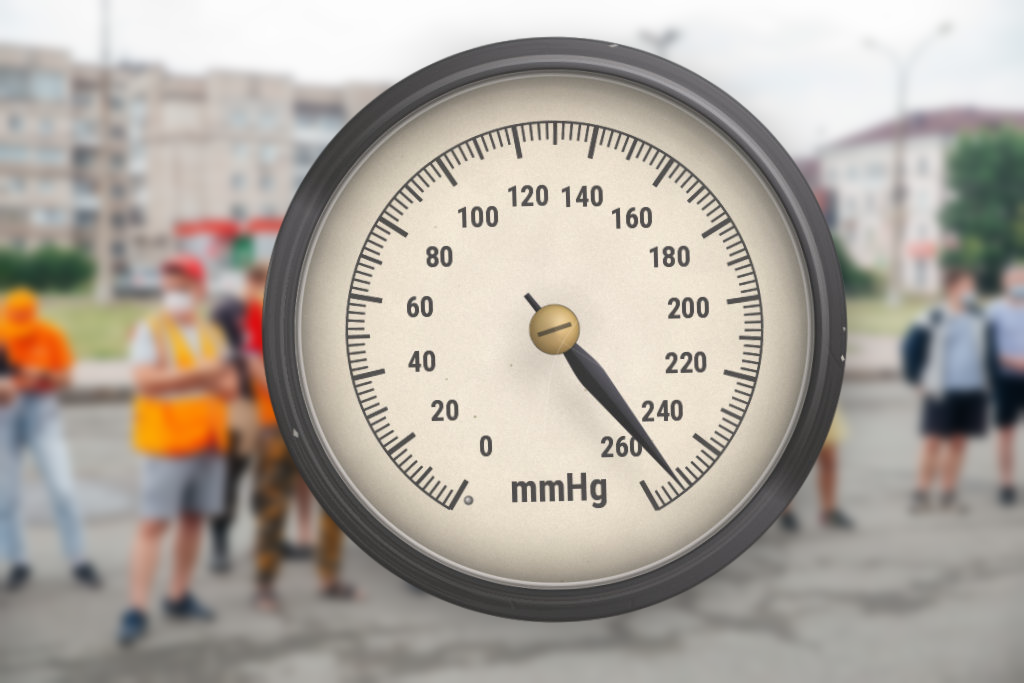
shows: 252 mmHg
